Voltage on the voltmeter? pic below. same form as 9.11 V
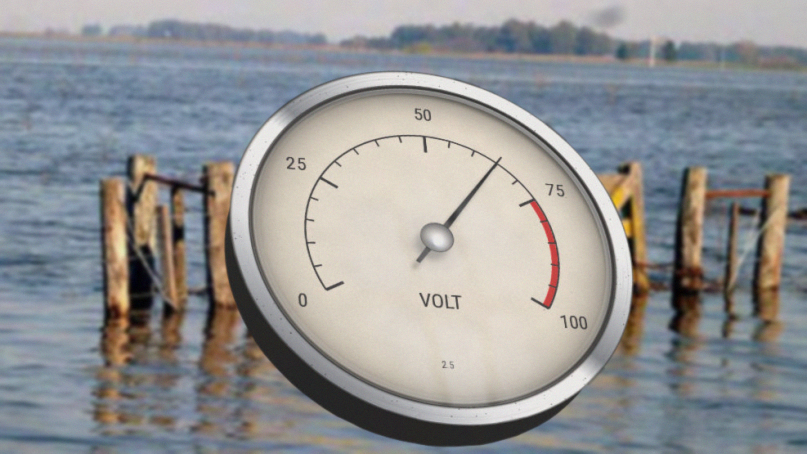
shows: 65 V
